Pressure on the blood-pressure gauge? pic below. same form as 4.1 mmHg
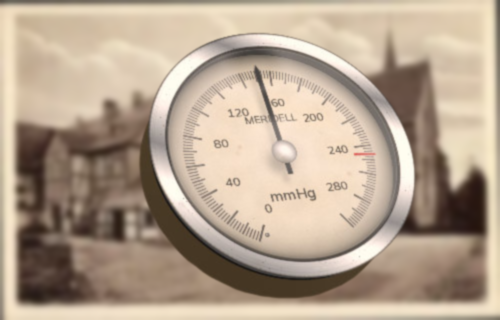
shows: 150 mmHg
